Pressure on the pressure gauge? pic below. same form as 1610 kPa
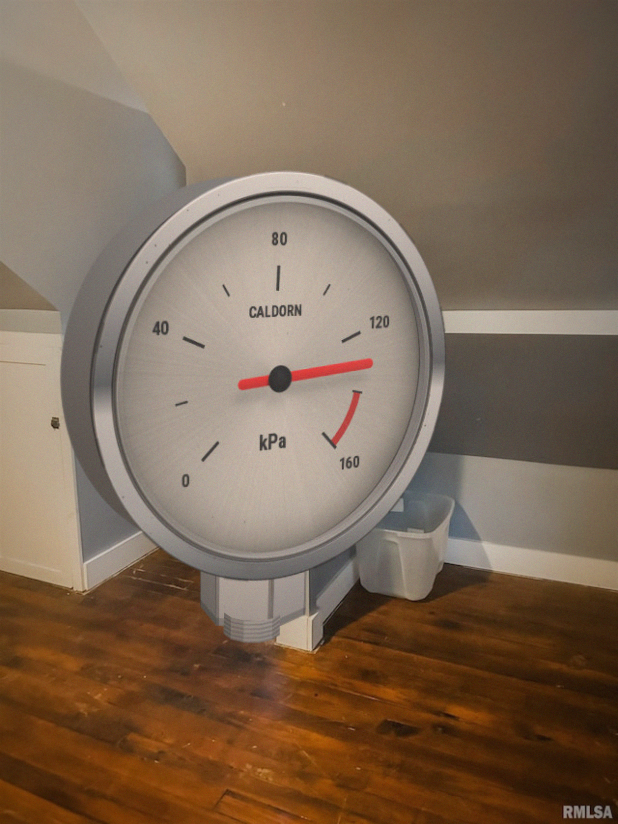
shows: 130 kPa
